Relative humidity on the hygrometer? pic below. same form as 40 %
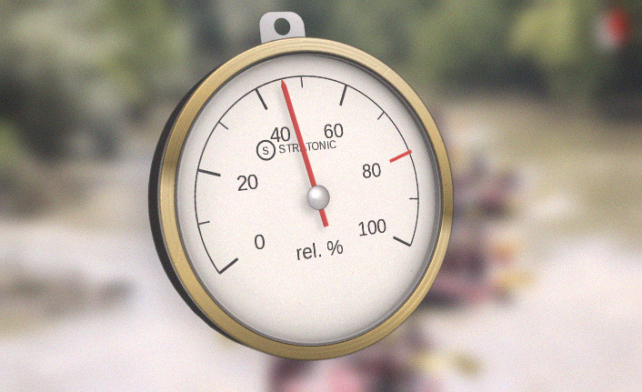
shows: 45 %
